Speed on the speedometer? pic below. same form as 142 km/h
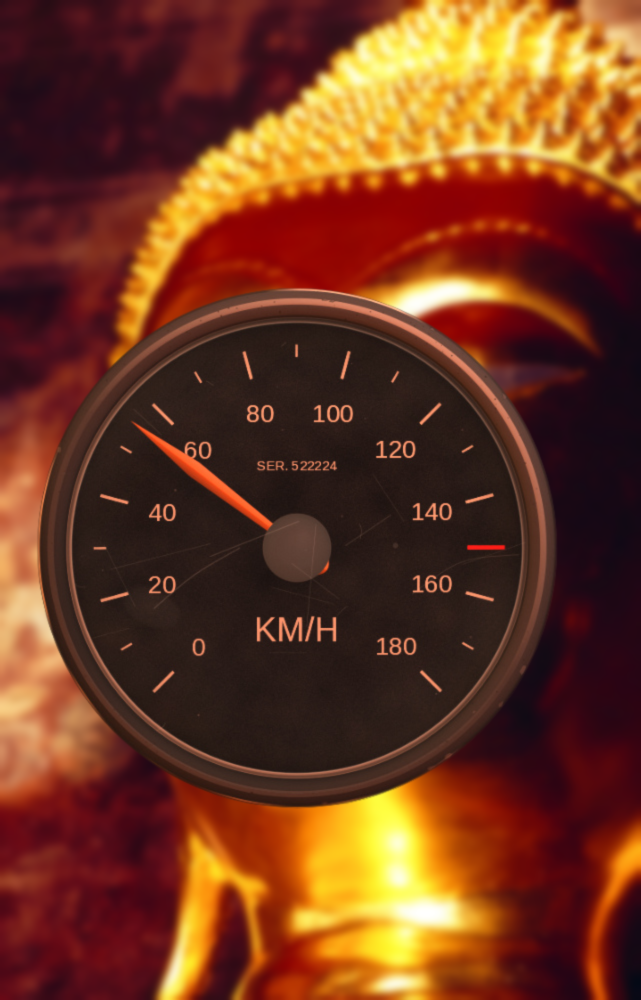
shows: 55 km/h
